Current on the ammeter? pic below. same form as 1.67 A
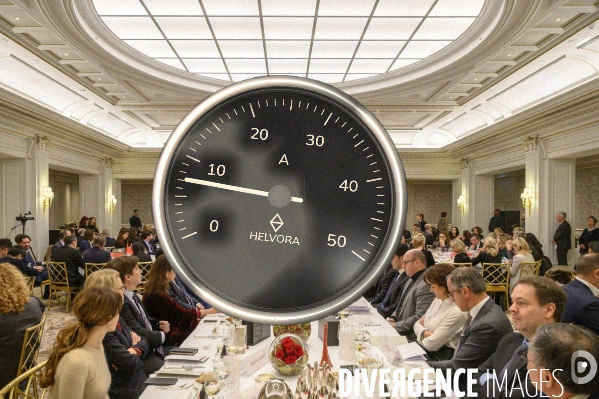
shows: 7 A
